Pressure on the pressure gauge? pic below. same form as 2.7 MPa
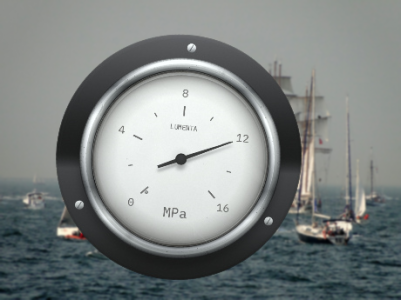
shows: 12 MPa
